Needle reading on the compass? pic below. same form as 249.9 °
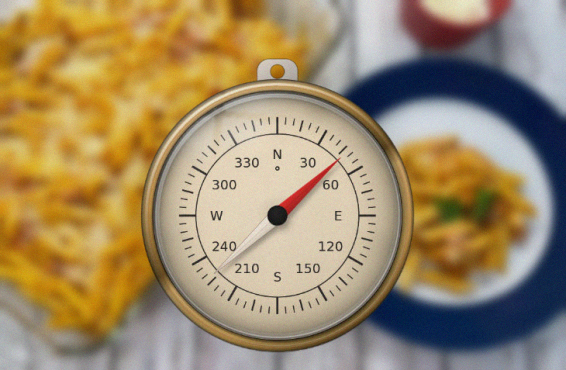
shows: 47.5 °
